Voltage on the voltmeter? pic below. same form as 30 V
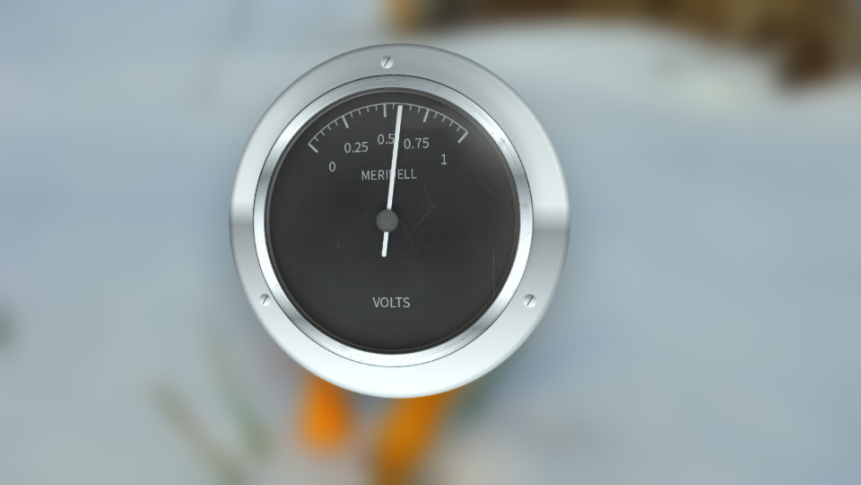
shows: 0.6 V
